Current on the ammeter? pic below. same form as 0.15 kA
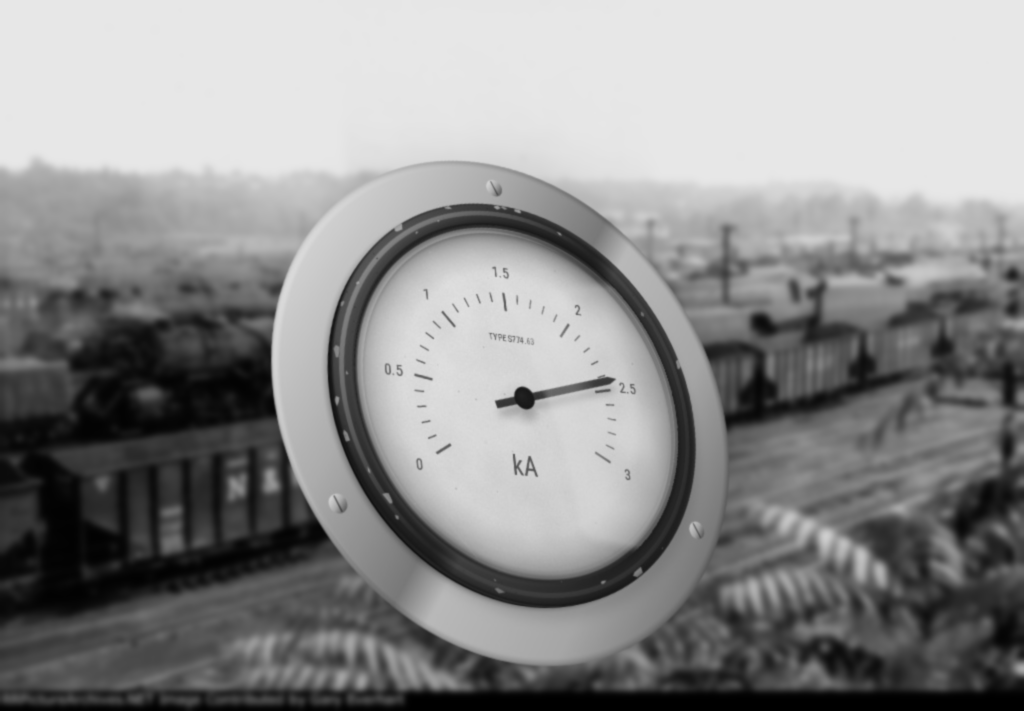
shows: 2.45 kA
